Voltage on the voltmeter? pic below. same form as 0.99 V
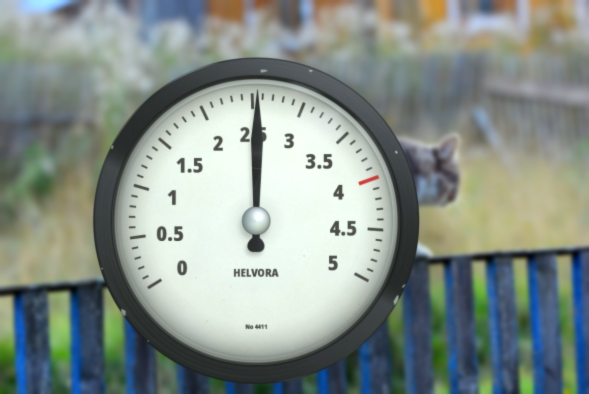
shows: 2.55 V
